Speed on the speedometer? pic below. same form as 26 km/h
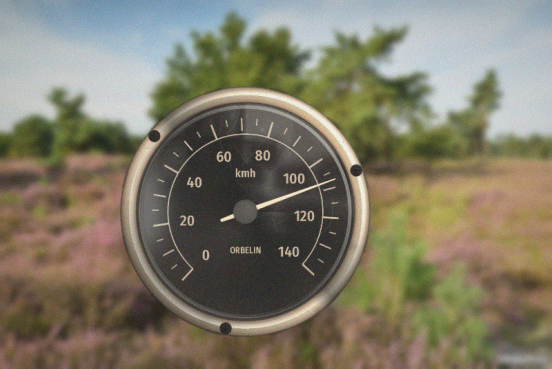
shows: 107.5 km/h
